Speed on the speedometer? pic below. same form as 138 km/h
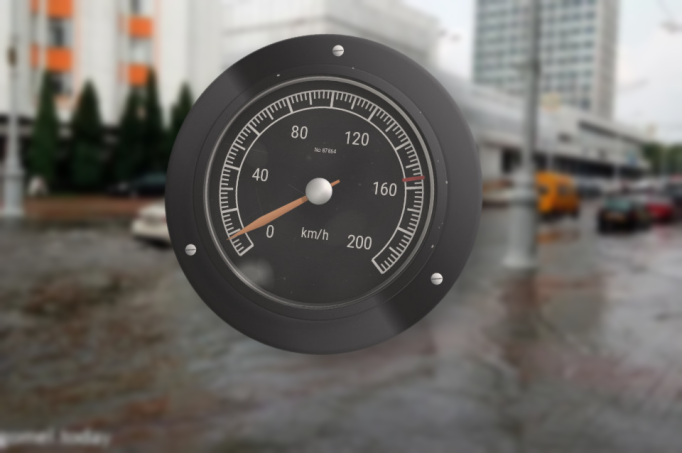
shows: 8 km/h
